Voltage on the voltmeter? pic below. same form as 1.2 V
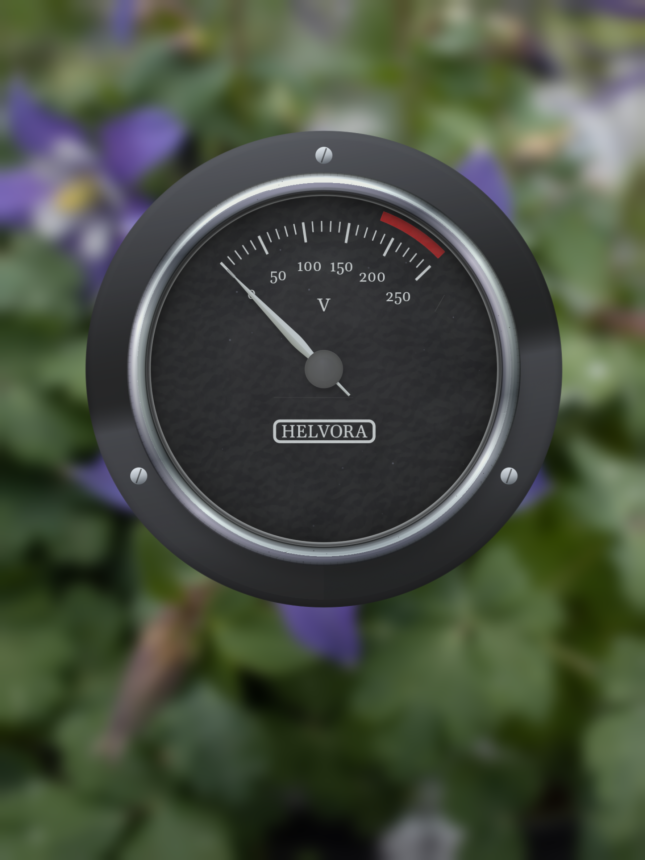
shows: 0 V
